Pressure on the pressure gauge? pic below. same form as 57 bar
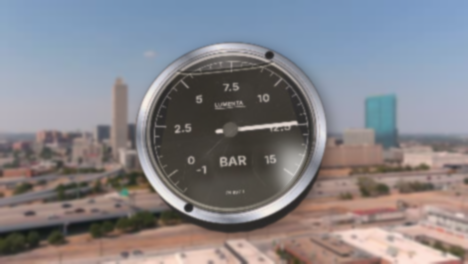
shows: 12.5 bar
